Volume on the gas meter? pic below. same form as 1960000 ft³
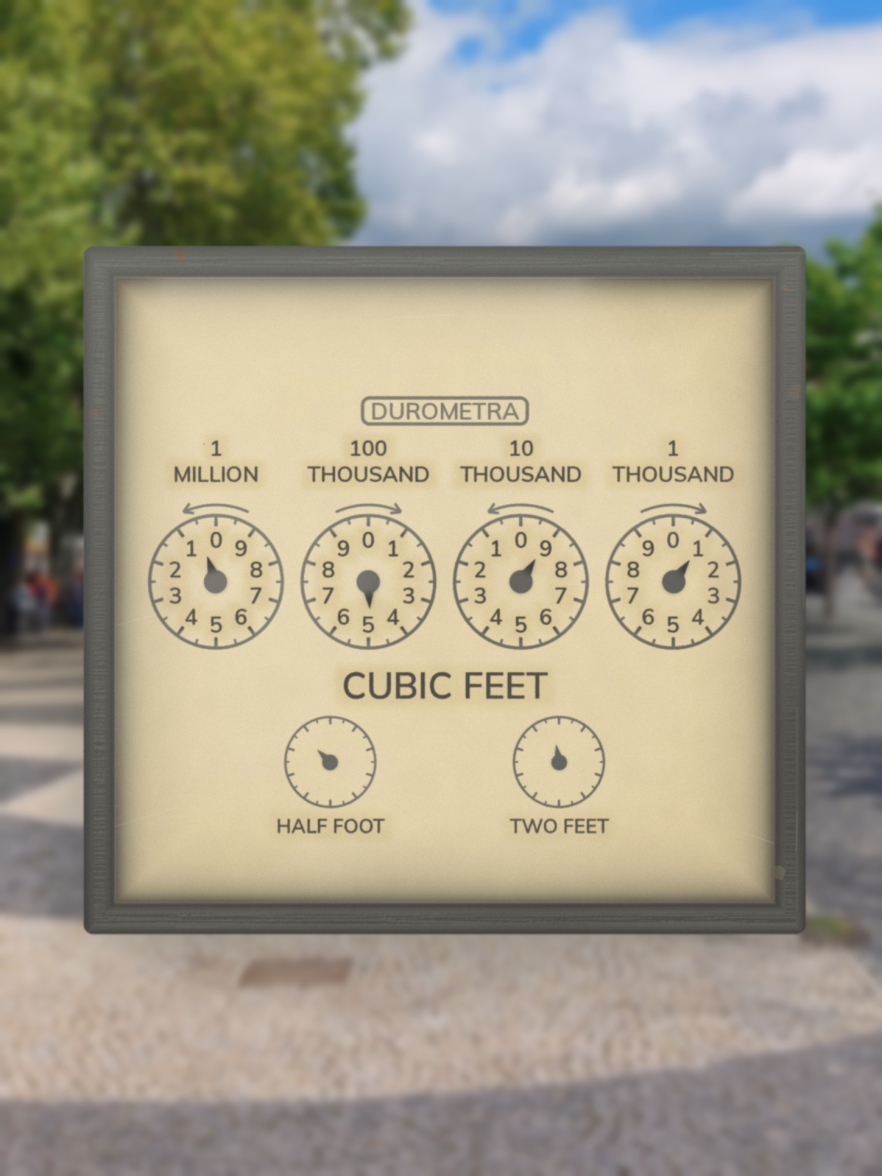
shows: 49100 ft³
